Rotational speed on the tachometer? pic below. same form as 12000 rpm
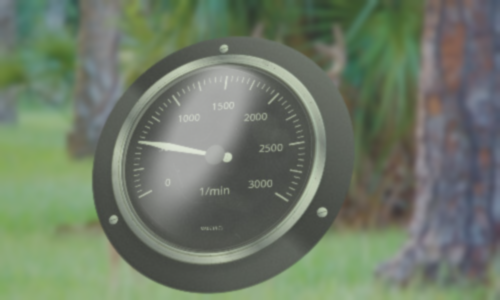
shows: 500 rpm
